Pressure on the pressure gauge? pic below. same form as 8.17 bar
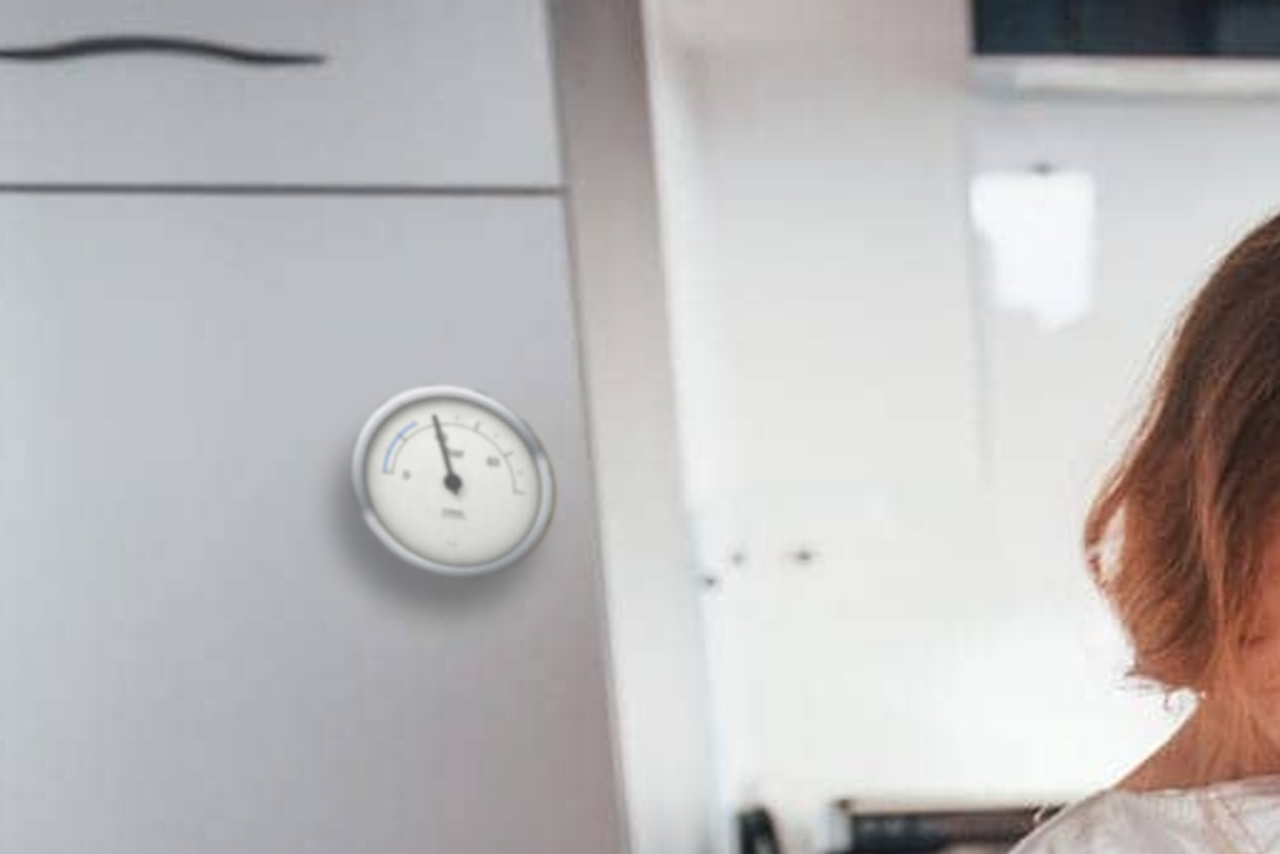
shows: 40 bar
